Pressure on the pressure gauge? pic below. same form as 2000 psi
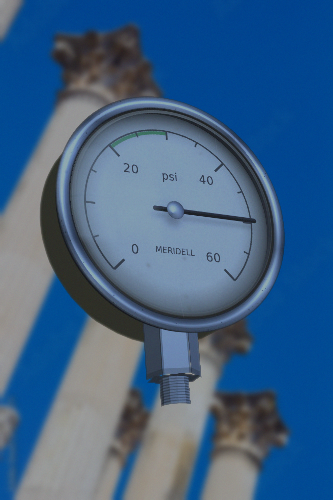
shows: 50 psi
